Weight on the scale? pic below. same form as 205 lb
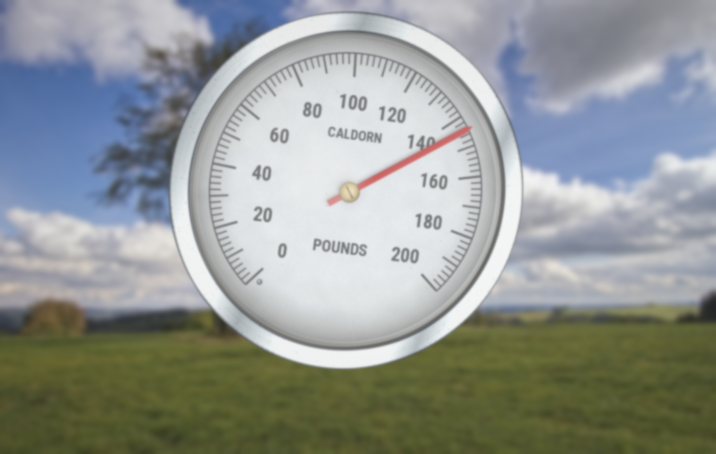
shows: 144 lb
